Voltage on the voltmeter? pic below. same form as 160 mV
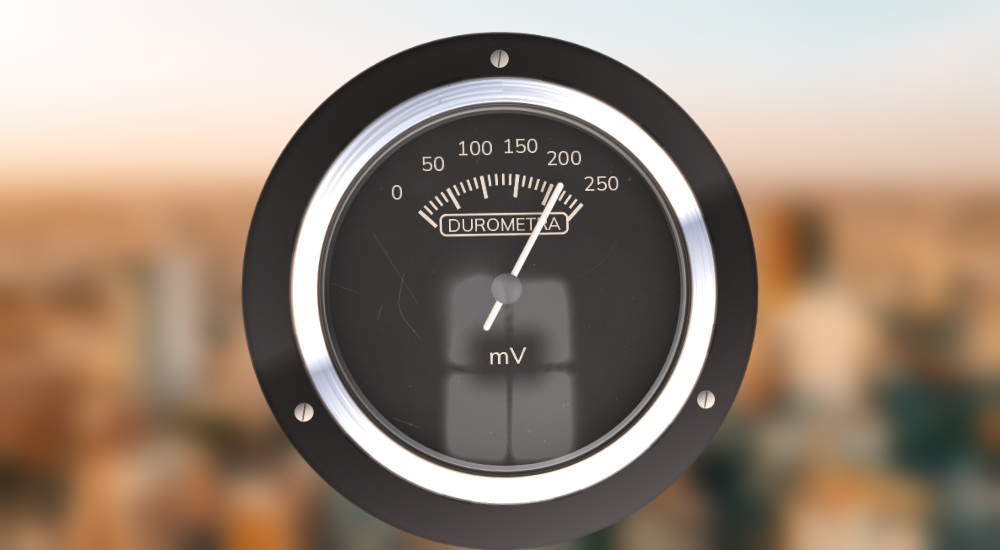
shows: 210 mV
